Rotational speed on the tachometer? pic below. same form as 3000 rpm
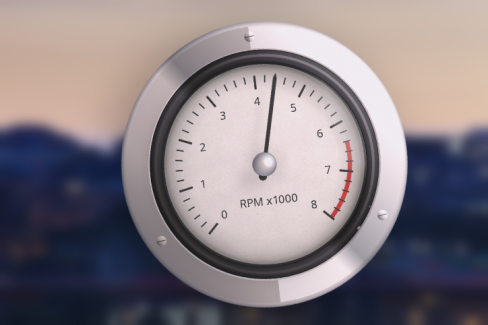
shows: 4400 rpm
